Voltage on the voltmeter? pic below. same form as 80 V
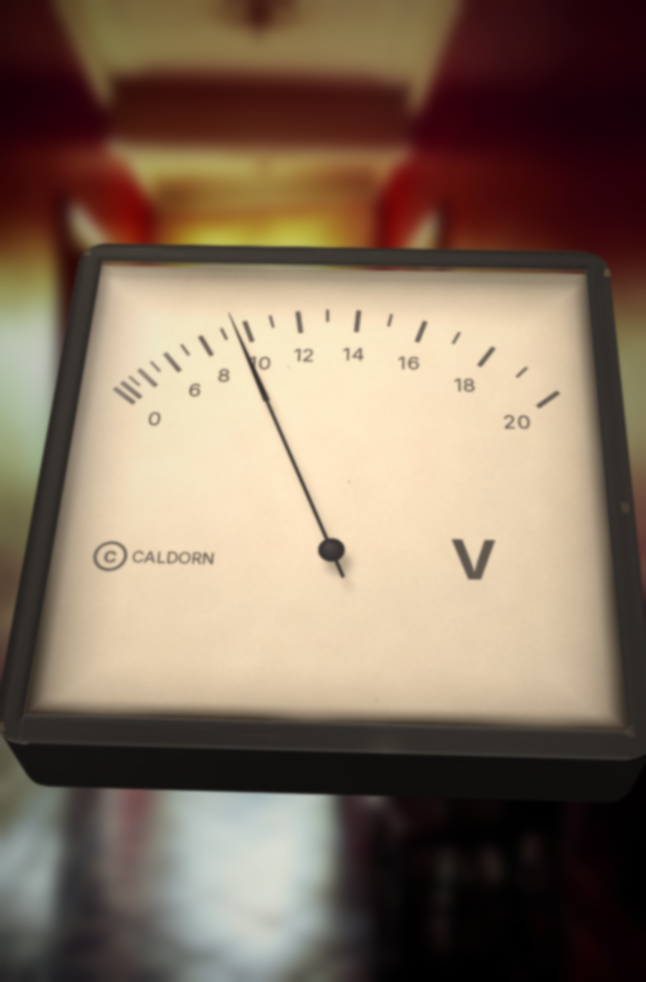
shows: 9.5 V
